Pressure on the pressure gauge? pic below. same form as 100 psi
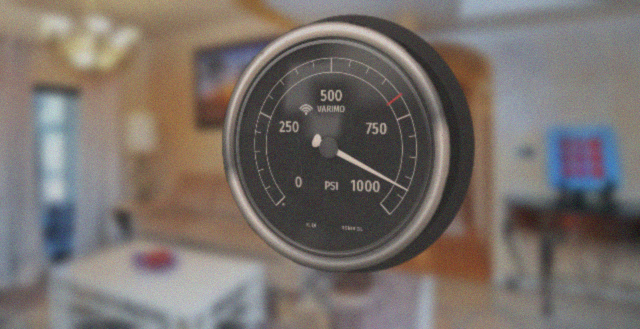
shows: 925 psi
